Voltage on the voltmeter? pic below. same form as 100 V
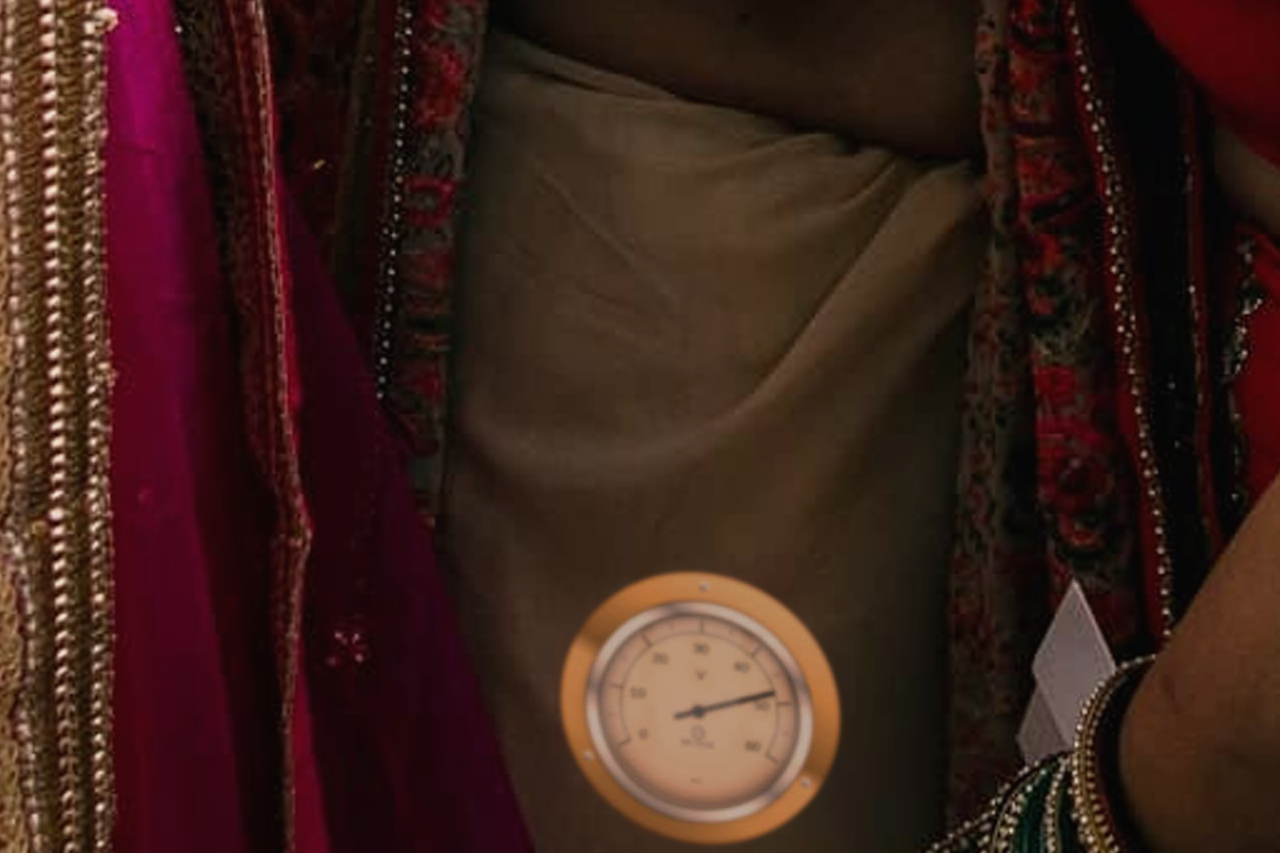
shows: 47.5 V
